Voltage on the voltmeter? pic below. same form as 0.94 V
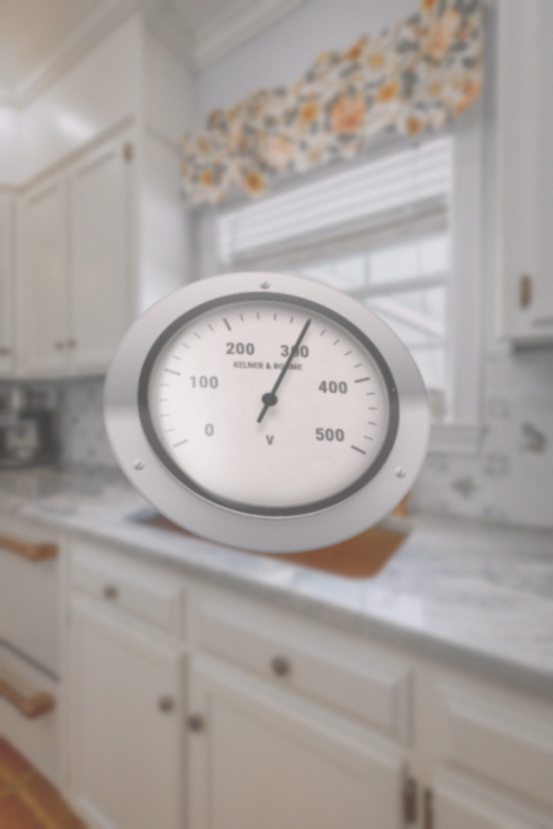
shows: 300 V
